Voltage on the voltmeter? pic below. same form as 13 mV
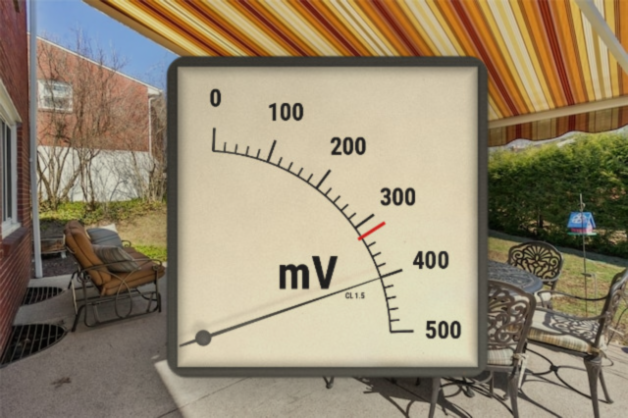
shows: 400 mV
